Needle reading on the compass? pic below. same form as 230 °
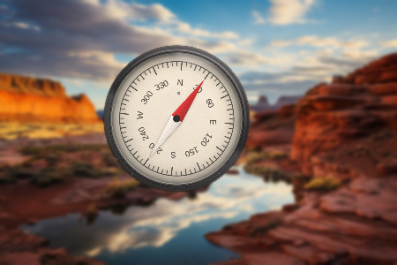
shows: 30 °
